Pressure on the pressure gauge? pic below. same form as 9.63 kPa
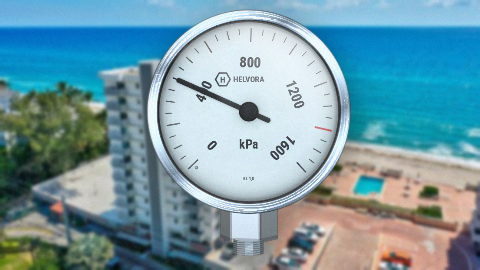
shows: 400 kPa
